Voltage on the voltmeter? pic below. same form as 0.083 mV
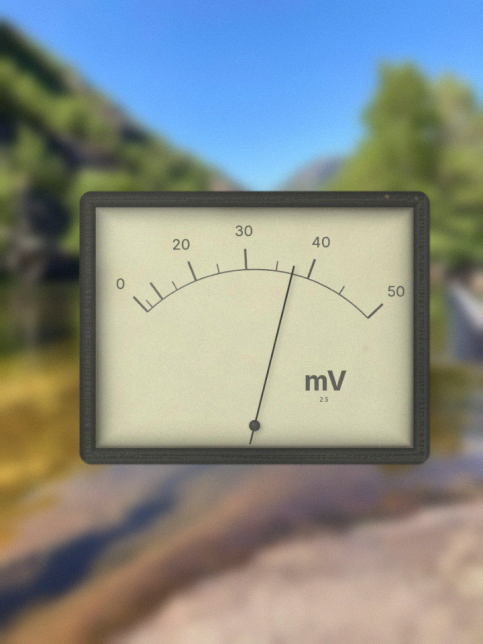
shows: 37.5 mV
